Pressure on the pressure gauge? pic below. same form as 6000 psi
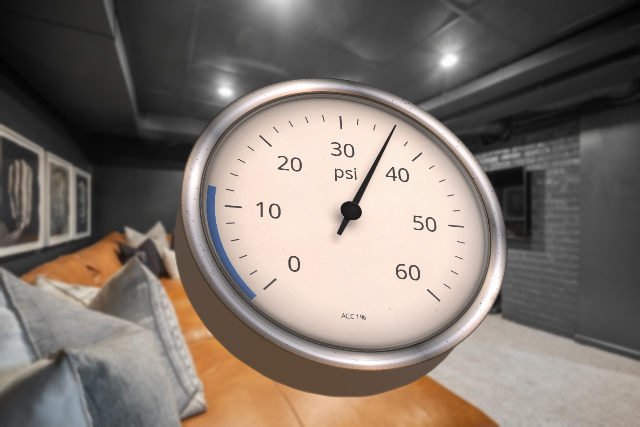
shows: 36 psi
